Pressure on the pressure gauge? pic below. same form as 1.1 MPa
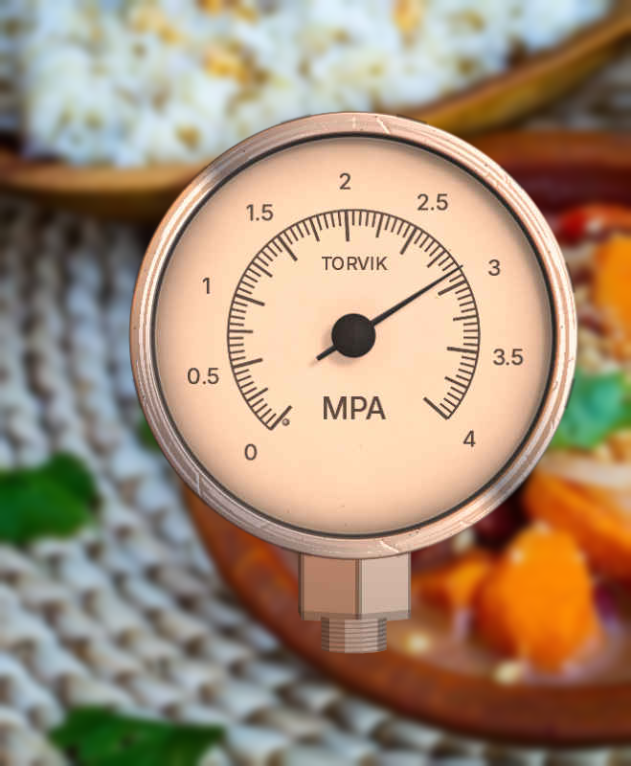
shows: 2.9 MPa
